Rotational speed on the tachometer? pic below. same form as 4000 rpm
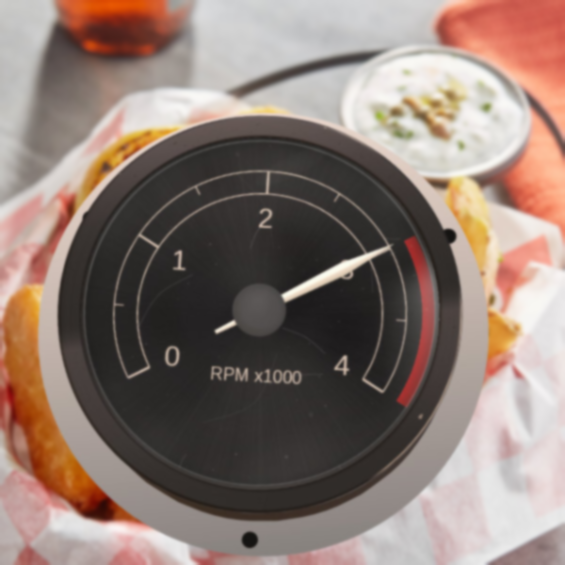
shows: 3000 rpm
